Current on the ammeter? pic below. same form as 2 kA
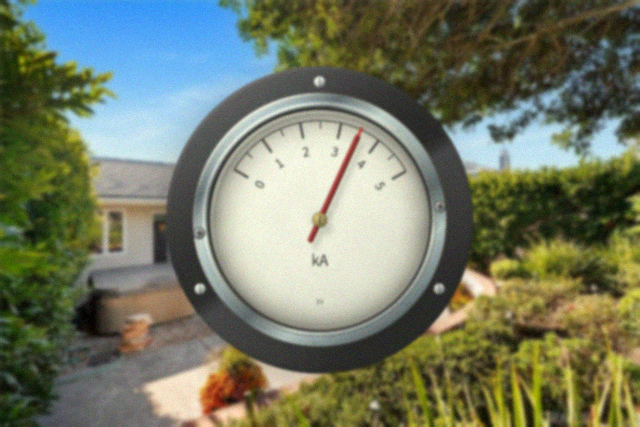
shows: 3.5 kA
